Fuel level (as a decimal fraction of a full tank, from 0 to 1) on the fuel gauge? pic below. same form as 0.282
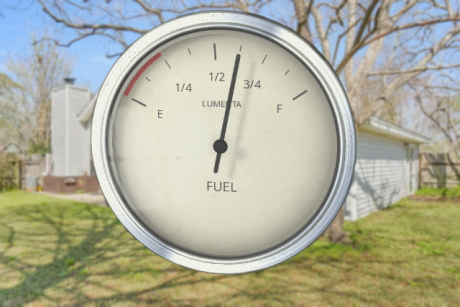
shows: 0.625
